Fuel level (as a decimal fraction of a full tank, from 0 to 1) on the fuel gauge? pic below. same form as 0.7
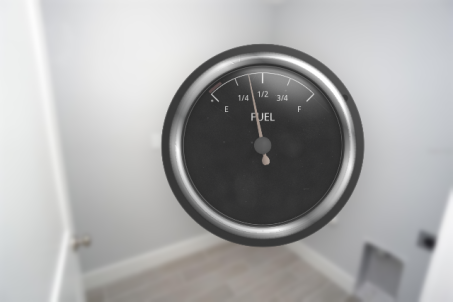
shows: 0.375
